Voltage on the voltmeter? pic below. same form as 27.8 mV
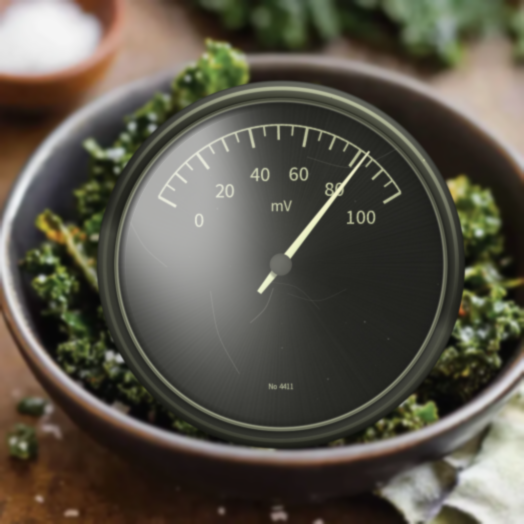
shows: 82.5 mV
